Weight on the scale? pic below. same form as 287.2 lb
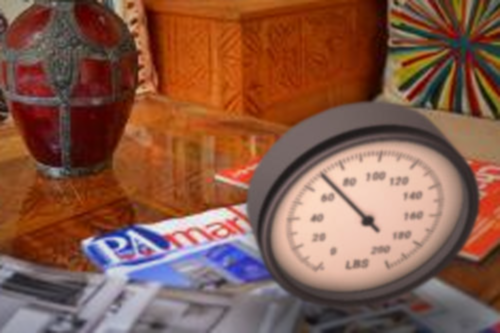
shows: 70 lb
